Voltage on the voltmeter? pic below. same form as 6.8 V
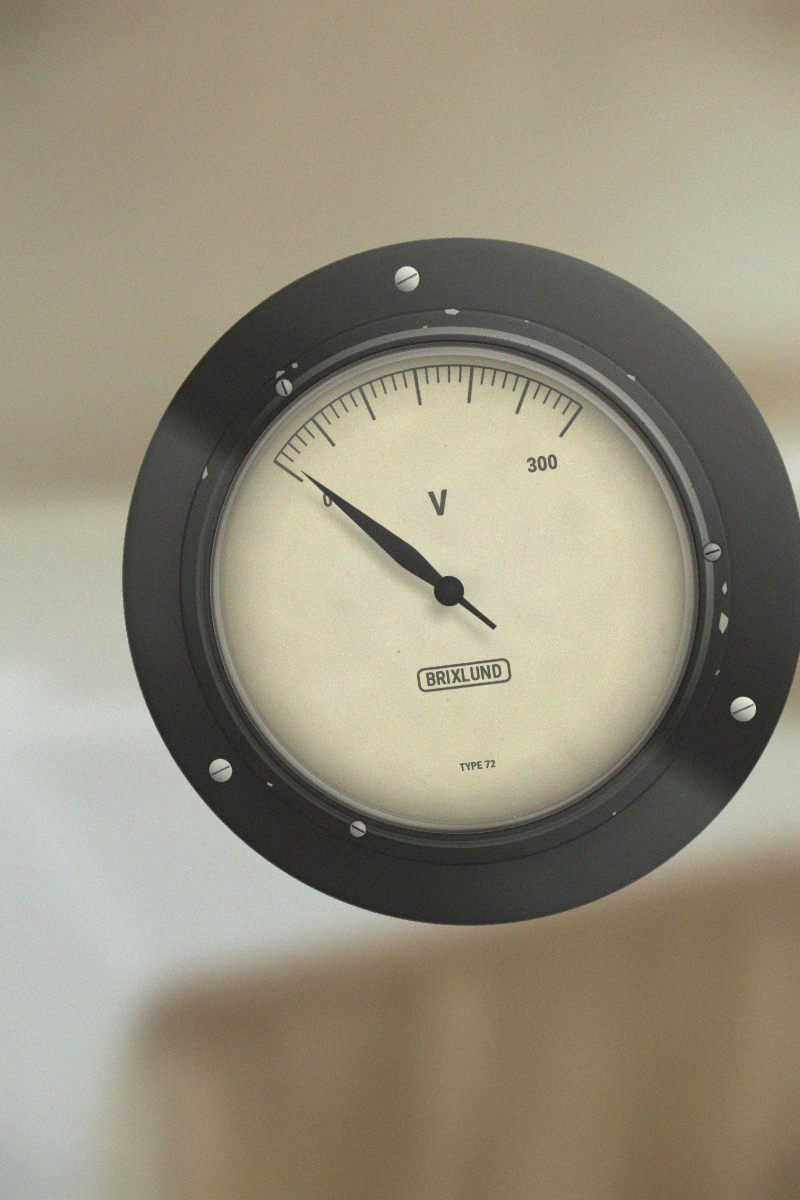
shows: 10 V
